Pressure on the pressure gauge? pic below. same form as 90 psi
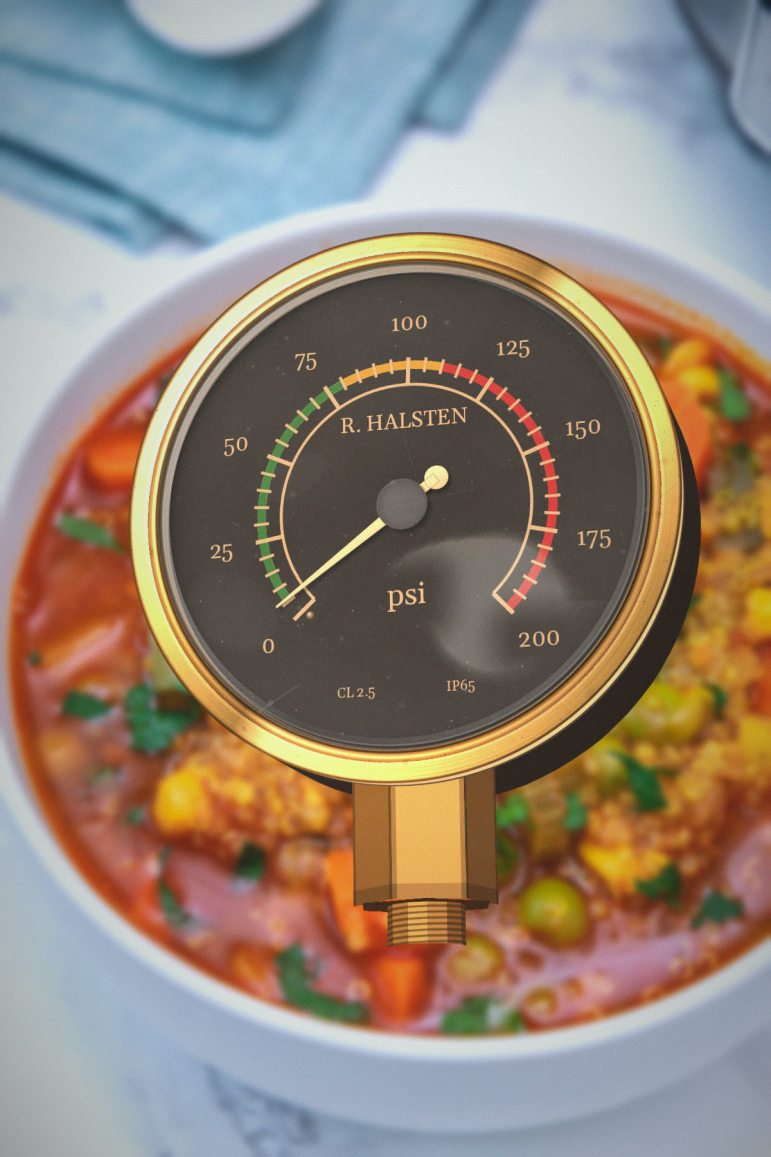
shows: 5 psi
